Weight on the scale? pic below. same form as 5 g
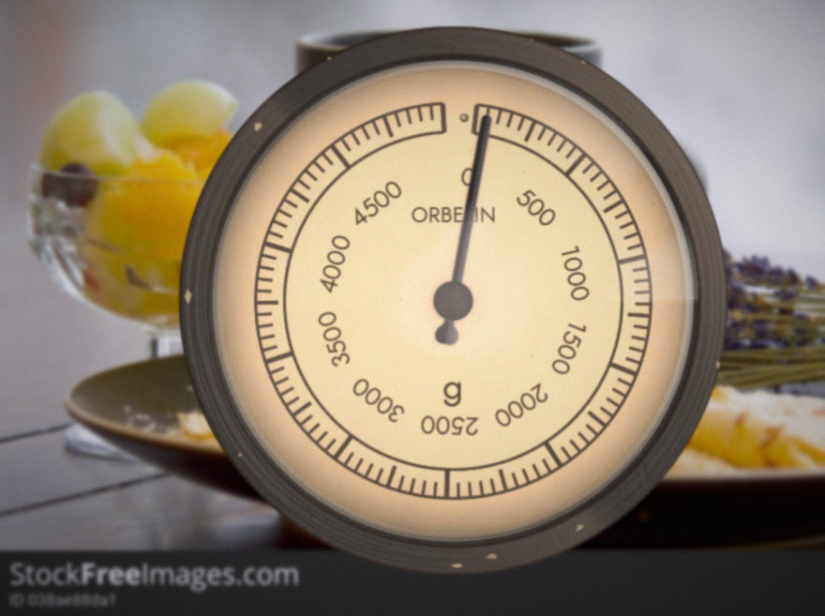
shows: 50 g
